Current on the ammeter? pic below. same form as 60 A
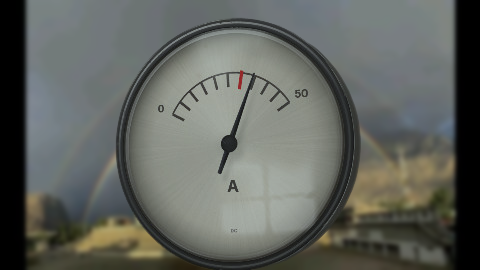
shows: 35 A
